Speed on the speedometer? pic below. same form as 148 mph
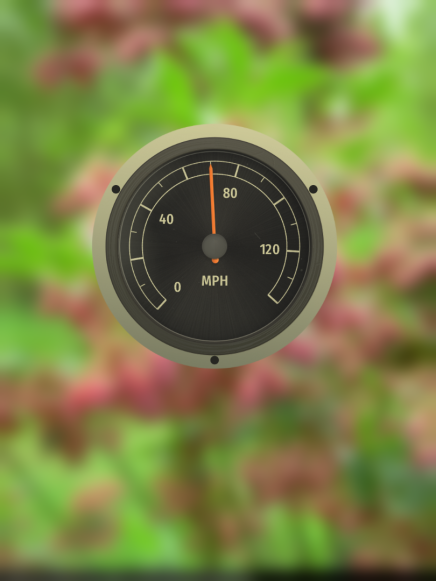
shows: 70 mph
